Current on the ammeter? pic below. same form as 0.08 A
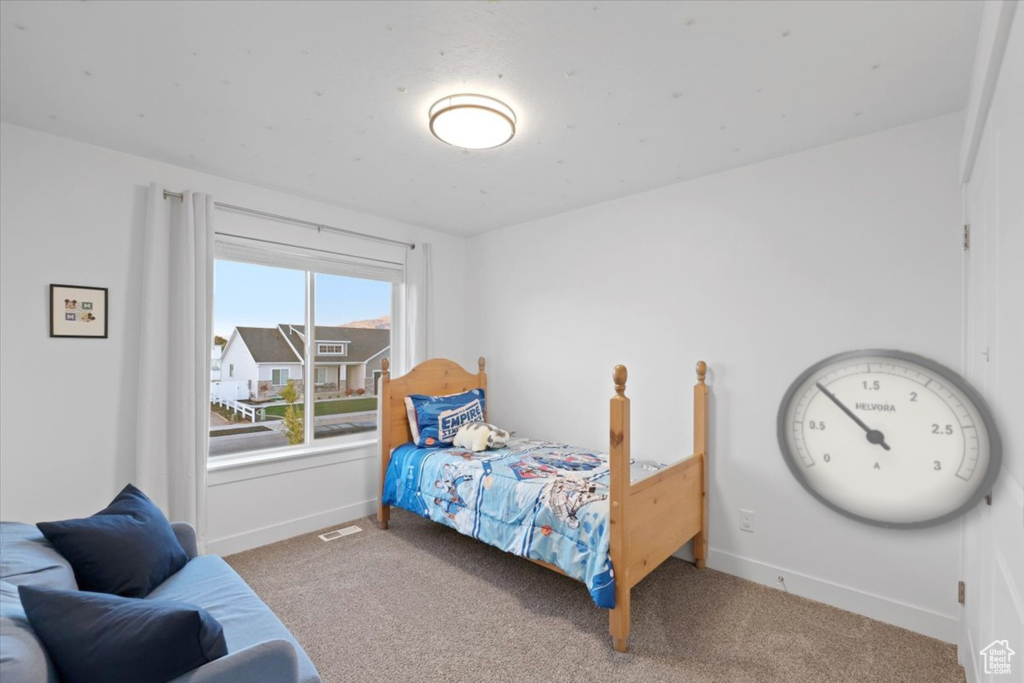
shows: 1 A
